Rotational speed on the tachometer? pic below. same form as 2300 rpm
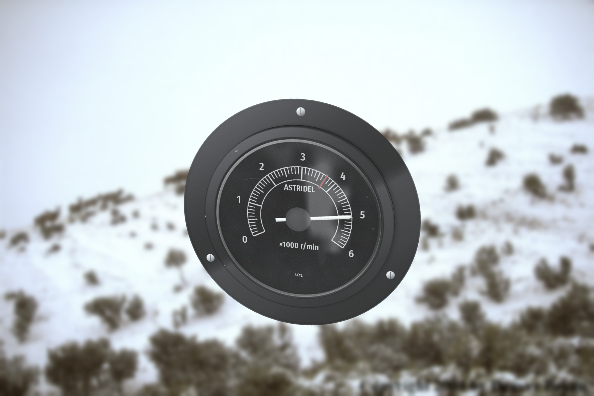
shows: 5000 rpm
